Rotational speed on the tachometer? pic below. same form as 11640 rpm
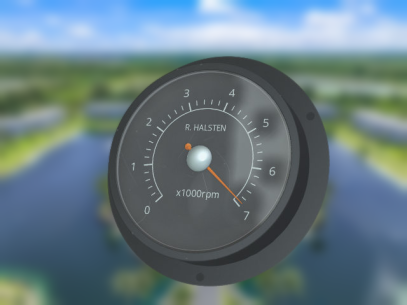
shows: 6900 rpm
